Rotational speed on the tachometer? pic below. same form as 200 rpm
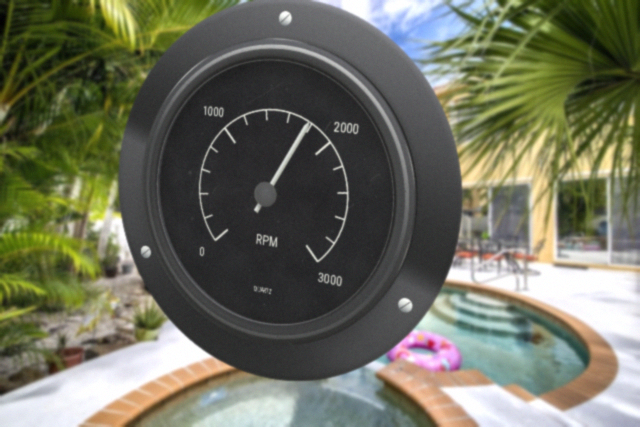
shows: 1800 rpm
